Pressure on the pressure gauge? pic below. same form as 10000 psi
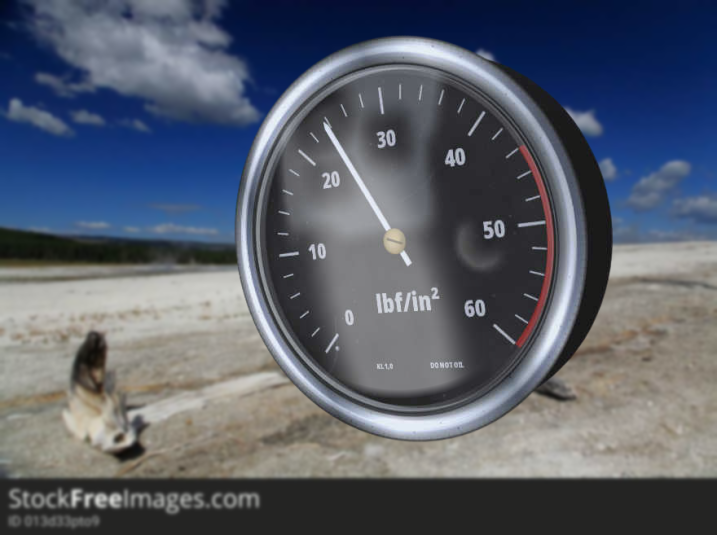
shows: 24 psi
